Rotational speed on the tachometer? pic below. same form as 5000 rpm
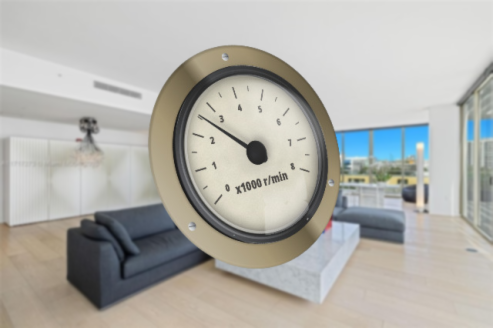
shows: 2500 rpm
